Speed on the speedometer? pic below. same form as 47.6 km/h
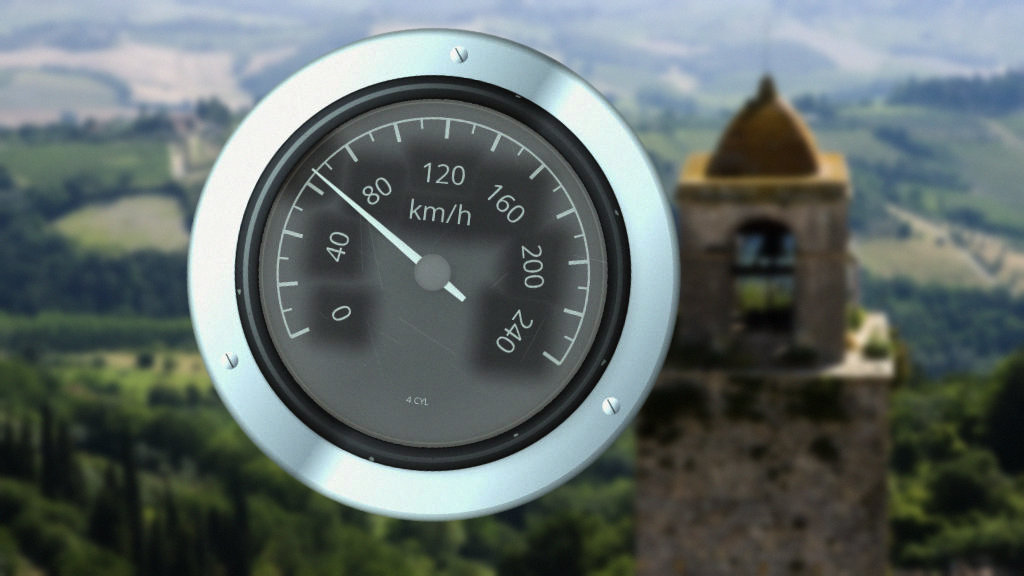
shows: 65 km/h
